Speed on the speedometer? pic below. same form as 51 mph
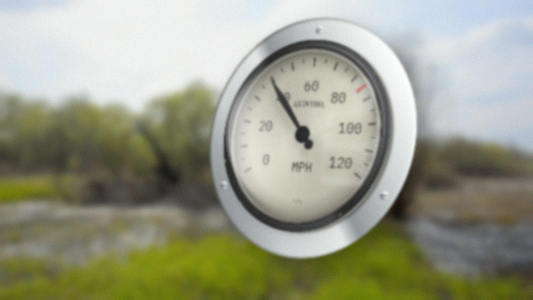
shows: 40 mph
